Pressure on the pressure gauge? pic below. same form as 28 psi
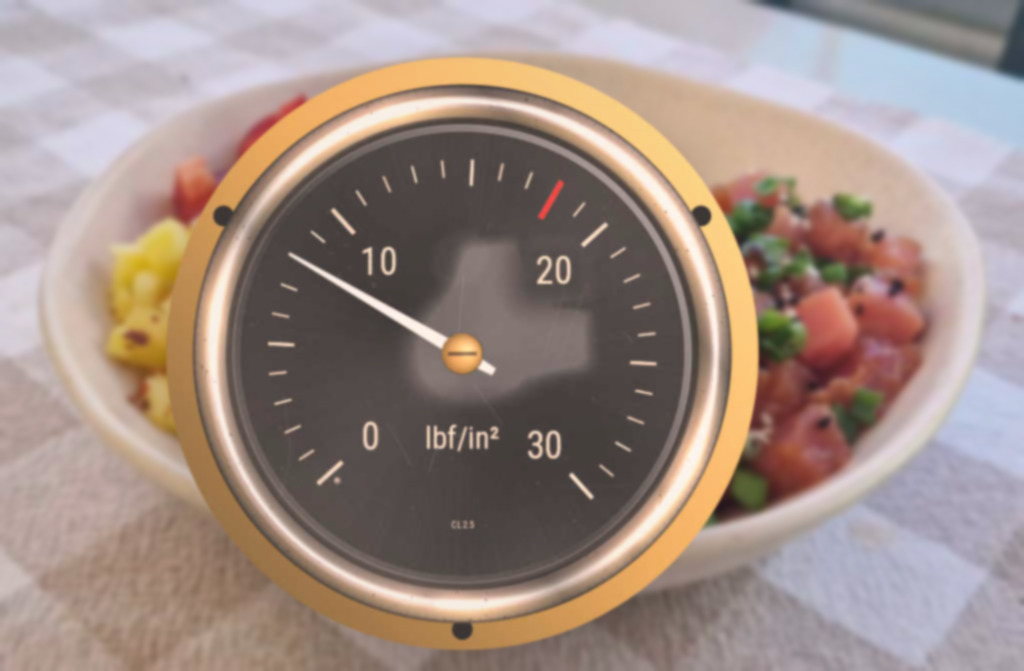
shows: 8 psi
